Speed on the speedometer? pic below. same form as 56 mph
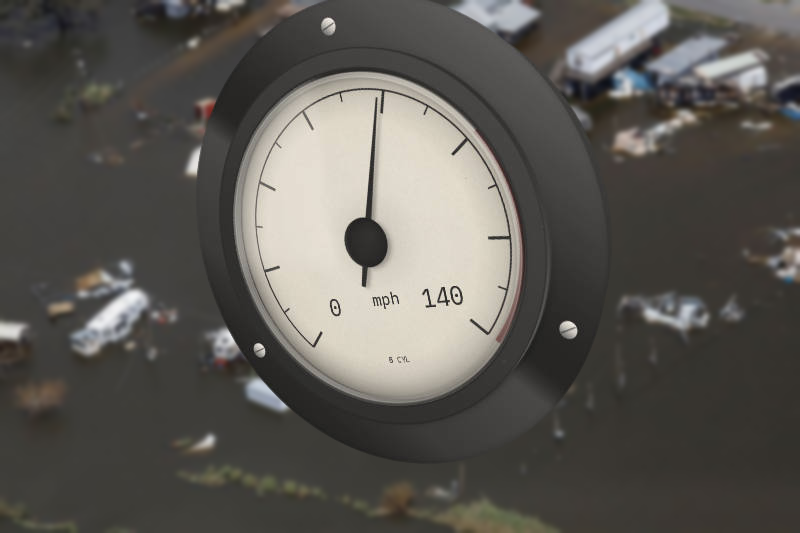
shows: 80 mph
